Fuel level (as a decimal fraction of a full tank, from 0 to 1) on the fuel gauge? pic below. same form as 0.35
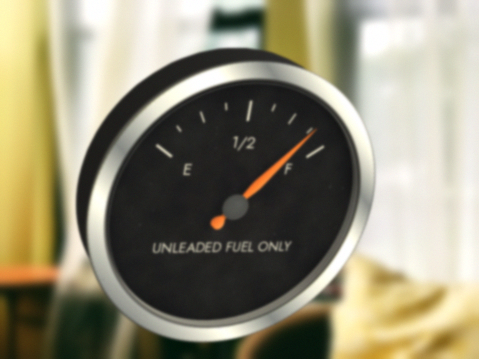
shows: 0.875
